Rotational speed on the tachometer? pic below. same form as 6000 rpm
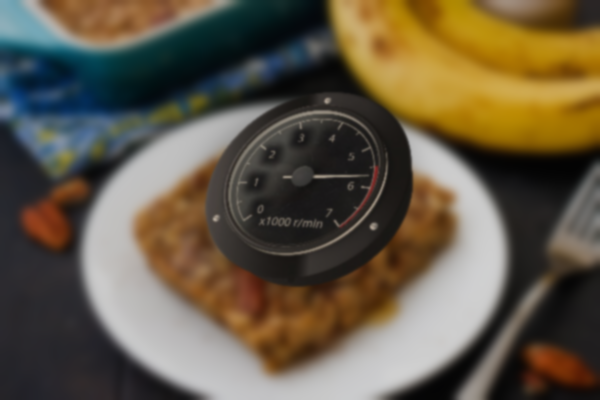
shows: 5750 rpm
